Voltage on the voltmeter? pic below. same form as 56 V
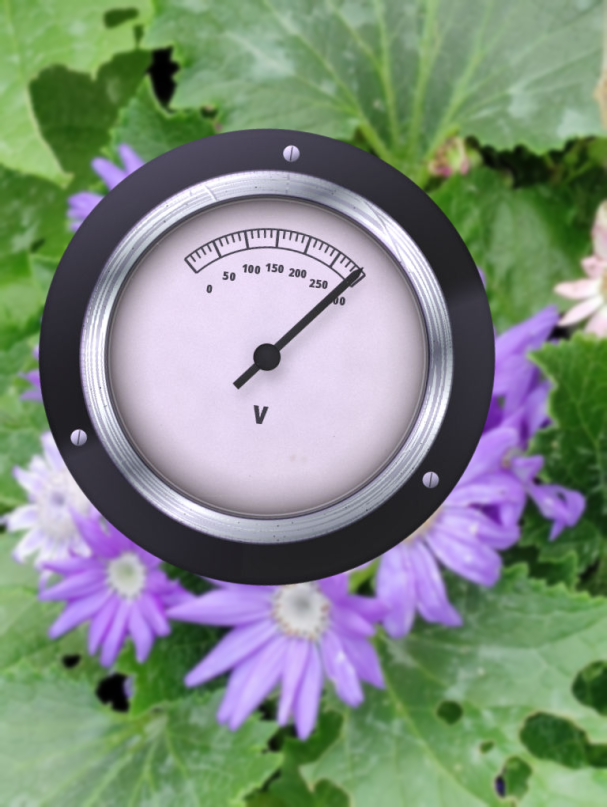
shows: 290 V
